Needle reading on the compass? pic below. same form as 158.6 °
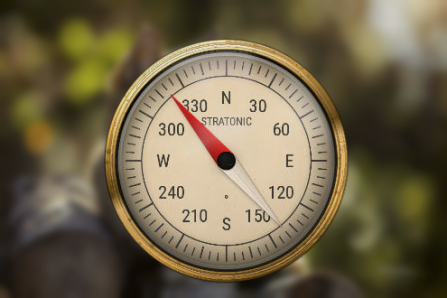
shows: 320 °
